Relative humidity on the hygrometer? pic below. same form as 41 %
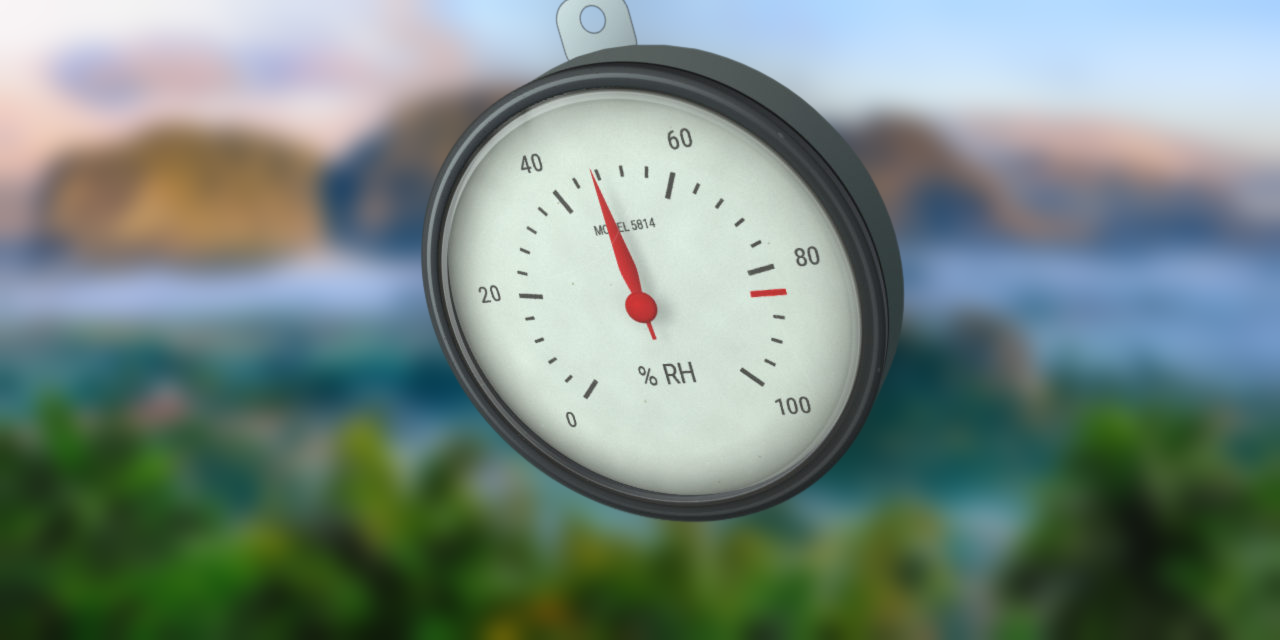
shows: 48 %
